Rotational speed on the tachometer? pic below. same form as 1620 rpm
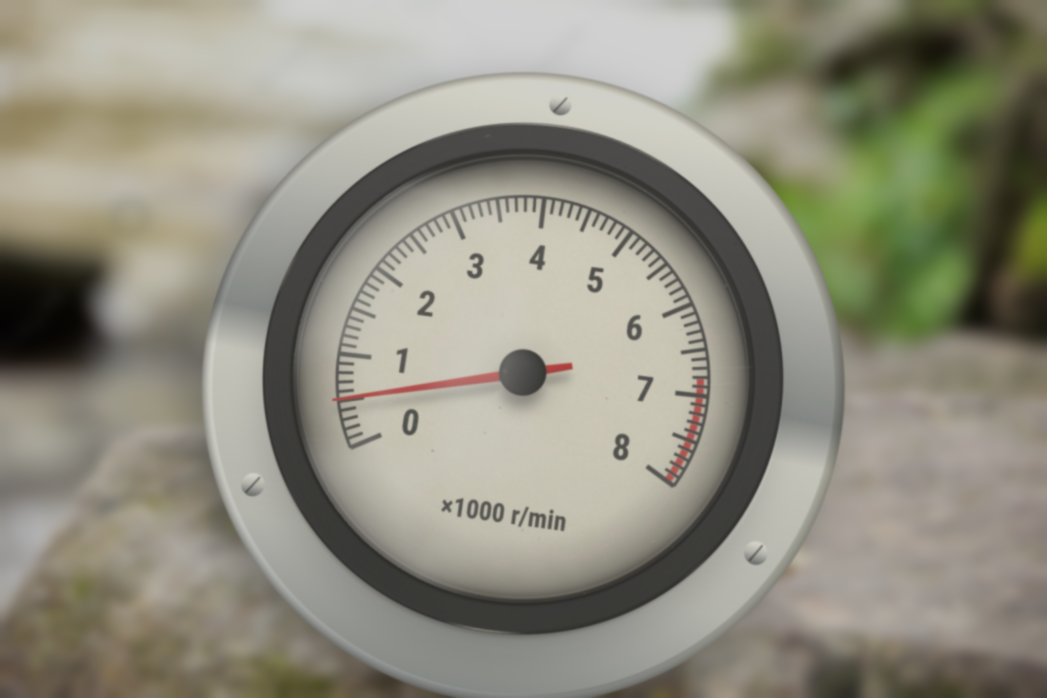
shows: 500 rpm
